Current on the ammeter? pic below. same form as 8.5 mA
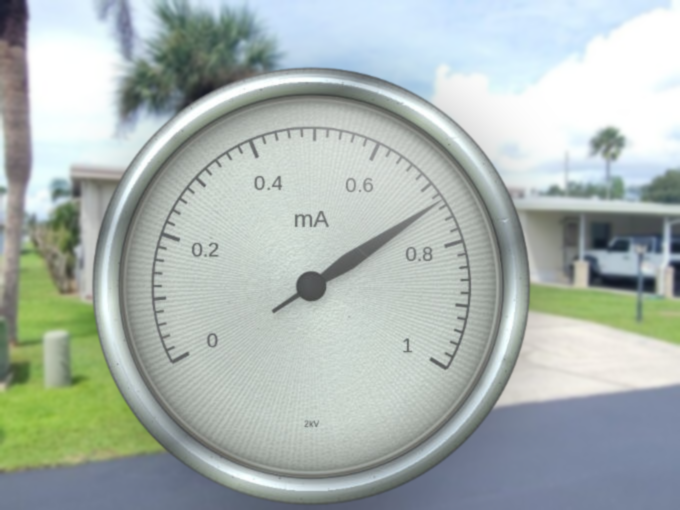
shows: 0.73 mA
